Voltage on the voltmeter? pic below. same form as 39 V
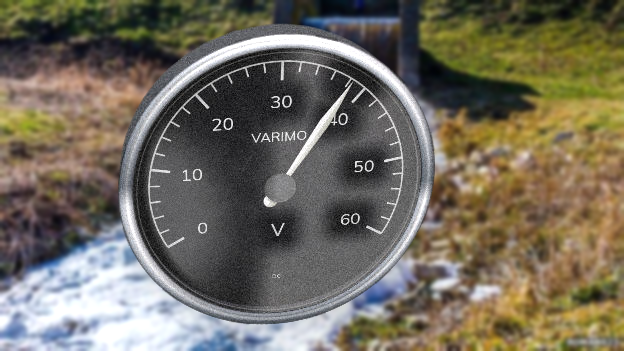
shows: 38 V
